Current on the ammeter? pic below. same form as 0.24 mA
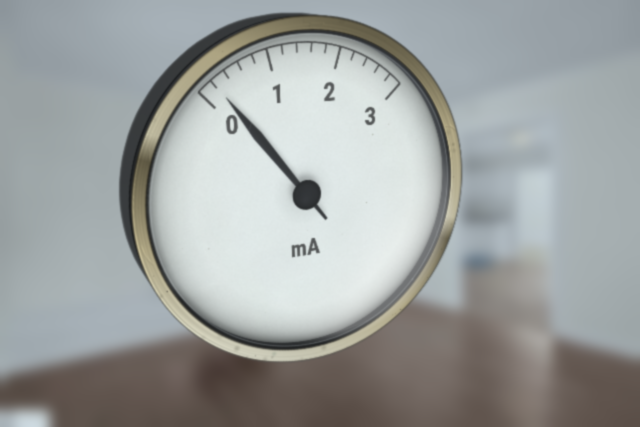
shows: 0.2 mA
